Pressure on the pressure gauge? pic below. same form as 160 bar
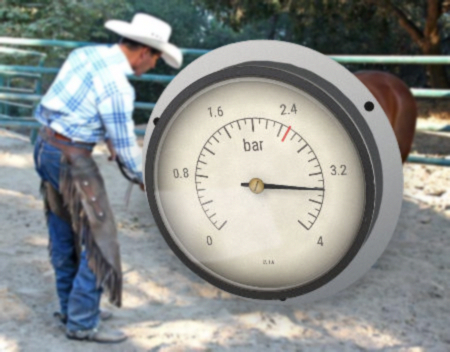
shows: 3.4 bar
